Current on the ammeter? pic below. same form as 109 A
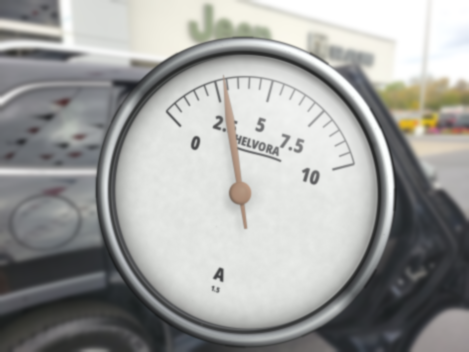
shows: 3 A
